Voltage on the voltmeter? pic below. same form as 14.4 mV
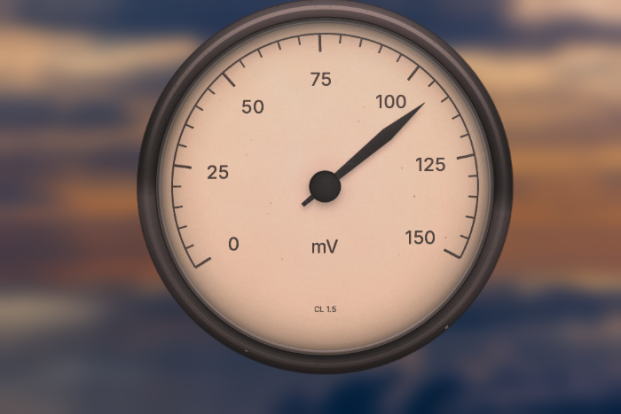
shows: 107.5 mV
